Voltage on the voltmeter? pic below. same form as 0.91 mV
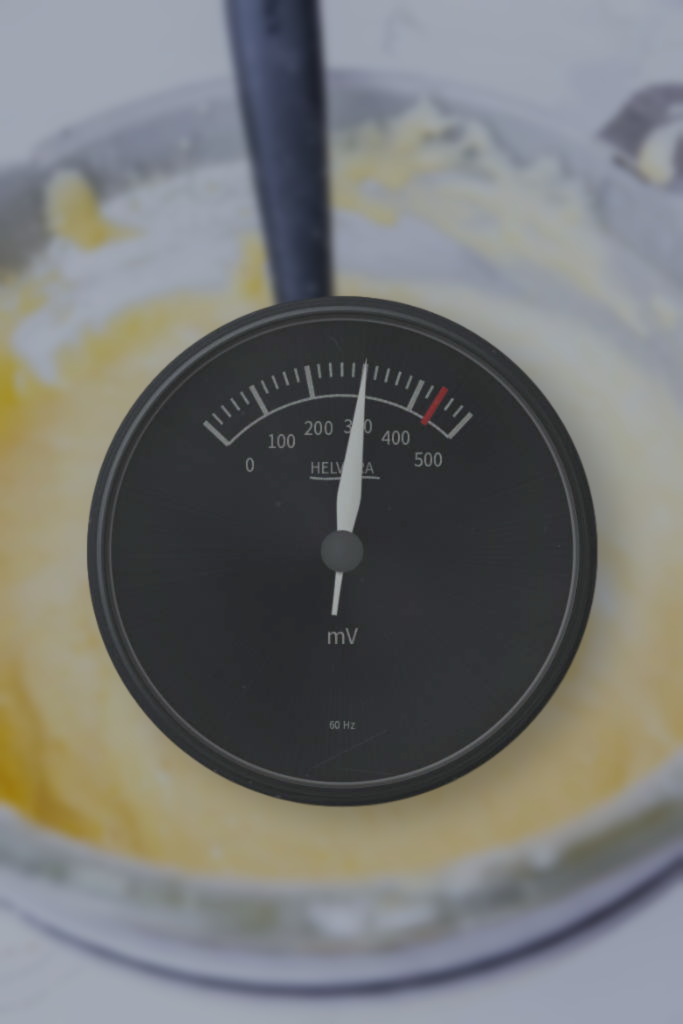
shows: 300 mV
